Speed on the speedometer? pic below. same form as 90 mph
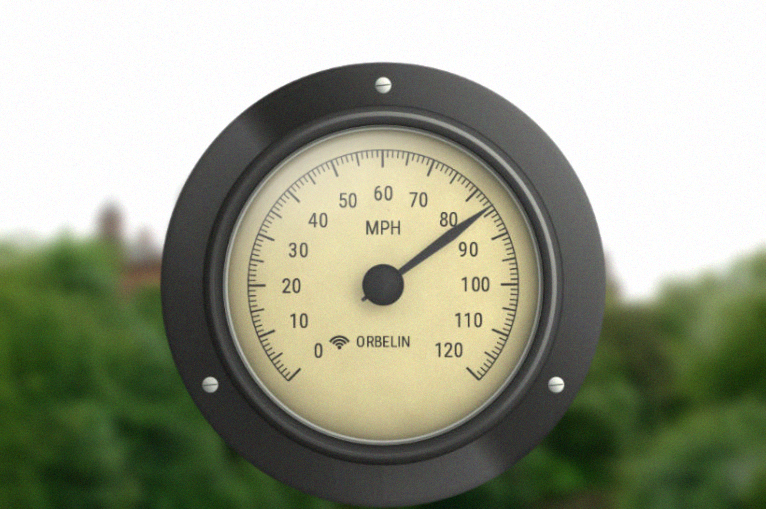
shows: 84 mph
